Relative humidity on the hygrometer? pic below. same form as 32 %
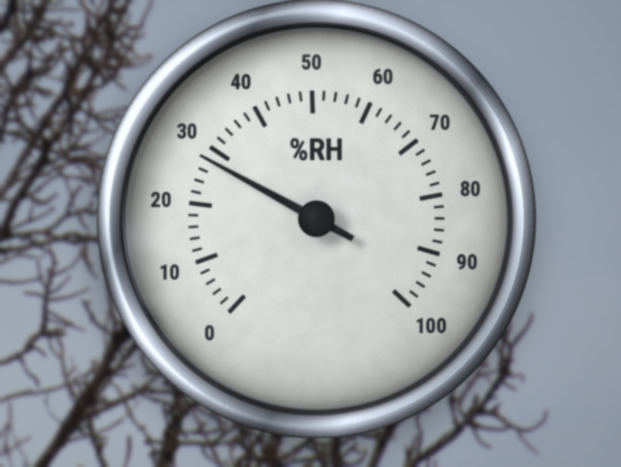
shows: 28 %
